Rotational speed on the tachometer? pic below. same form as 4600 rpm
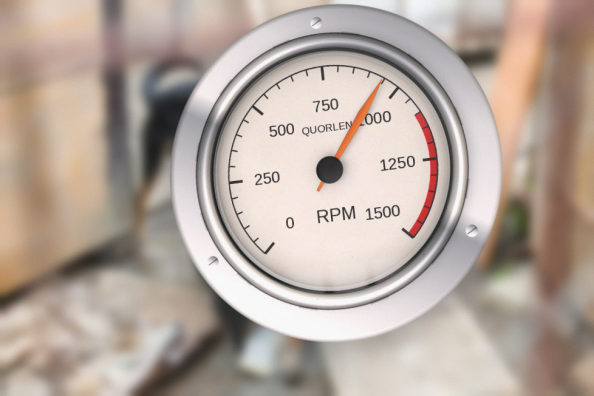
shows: 950 rpm
